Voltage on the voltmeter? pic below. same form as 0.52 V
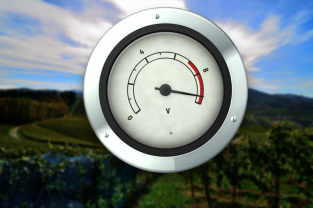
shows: 9.5 V
